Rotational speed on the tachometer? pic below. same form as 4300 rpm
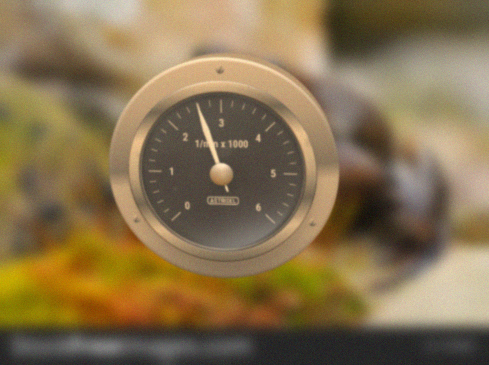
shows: 2600 rpm
